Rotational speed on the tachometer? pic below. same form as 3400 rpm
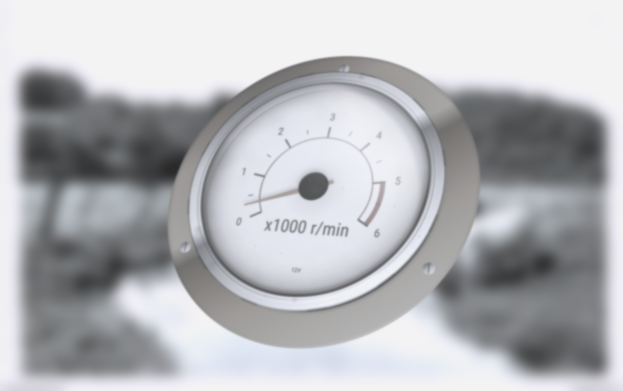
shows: 250 rpm
